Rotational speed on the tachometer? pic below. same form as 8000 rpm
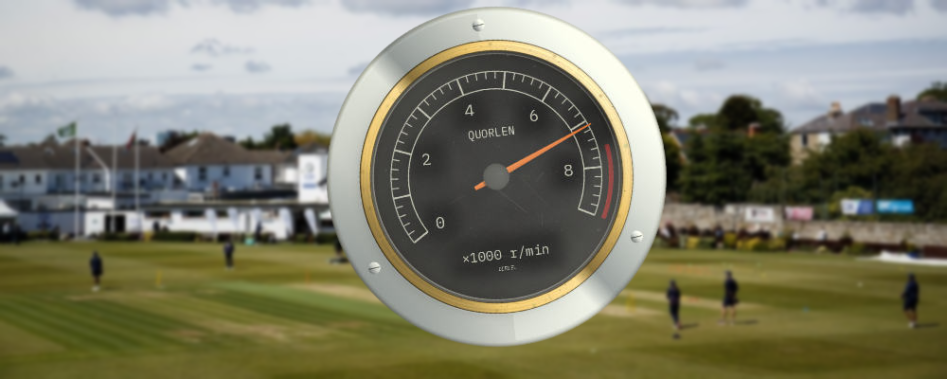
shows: 7100 rpm
